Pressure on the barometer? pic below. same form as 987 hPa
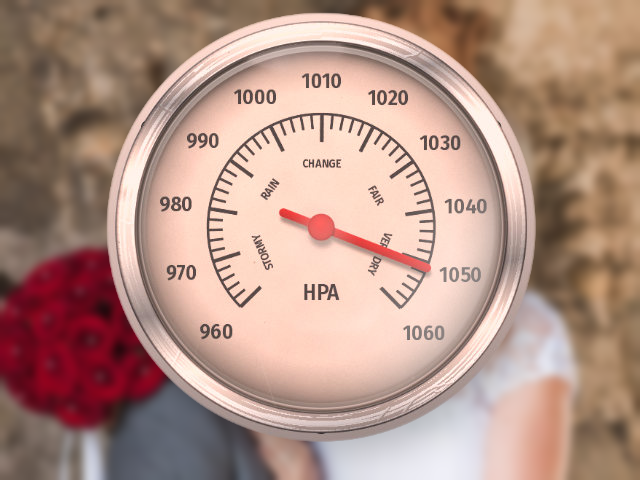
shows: 1051 hPa
